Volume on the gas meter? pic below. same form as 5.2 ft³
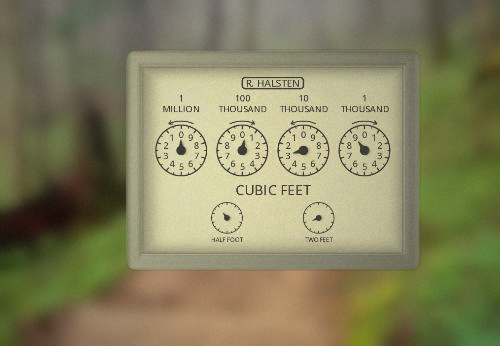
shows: 2900 ft³
